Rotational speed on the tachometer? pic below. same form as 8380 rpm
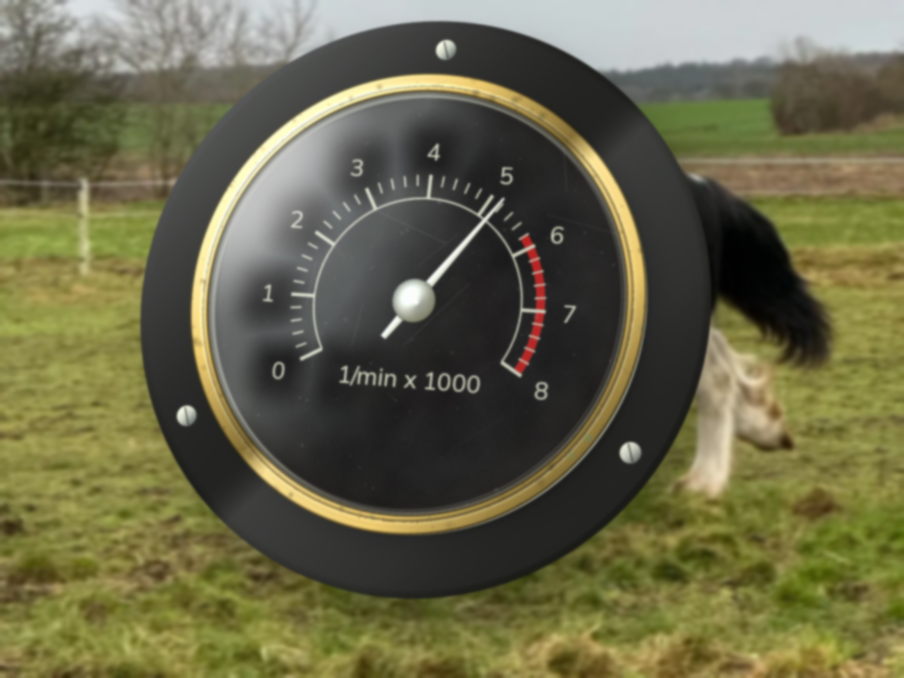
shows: 5200 rpm
